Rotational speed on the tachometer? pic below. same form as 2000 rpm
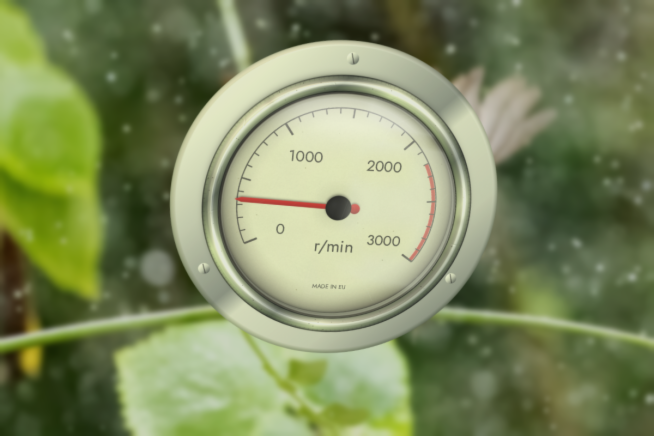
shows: 350 rpm
